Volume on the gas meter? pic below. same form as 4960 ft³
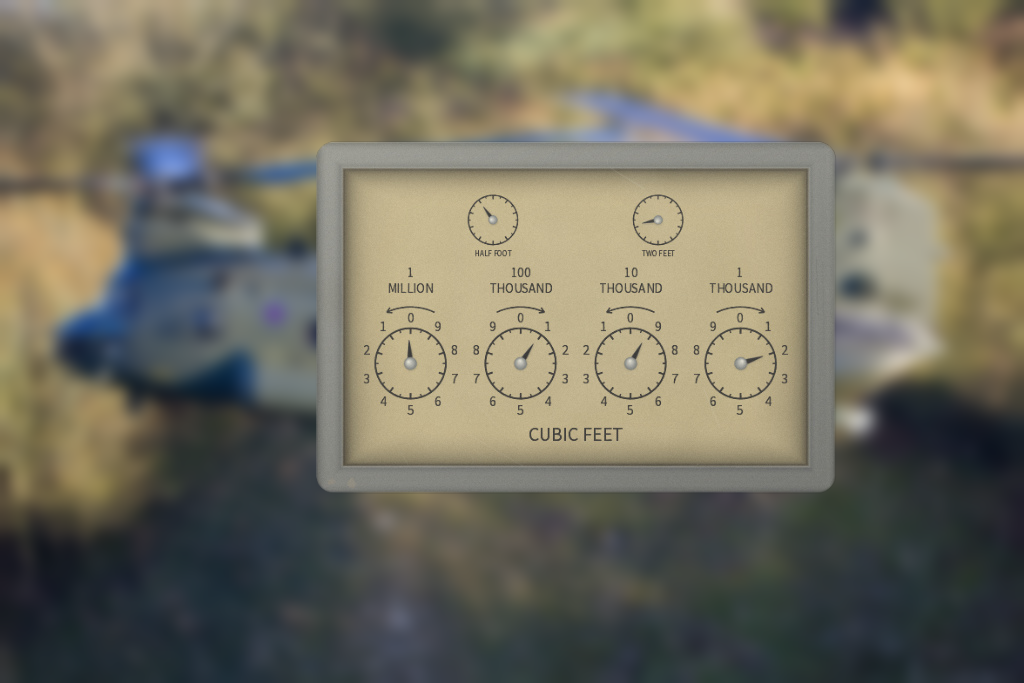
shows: 9200 ft³
